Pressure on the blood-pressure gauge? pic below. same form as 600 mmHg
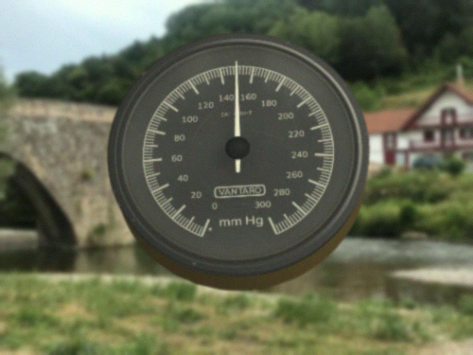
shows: 150 mmHg
